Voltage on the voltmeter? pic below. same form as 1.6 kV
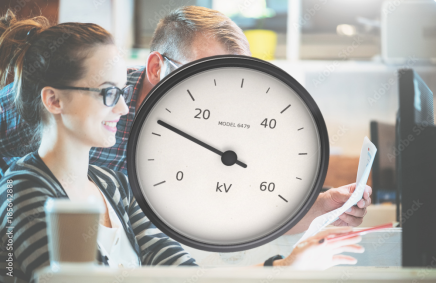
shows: 12.5 kV
